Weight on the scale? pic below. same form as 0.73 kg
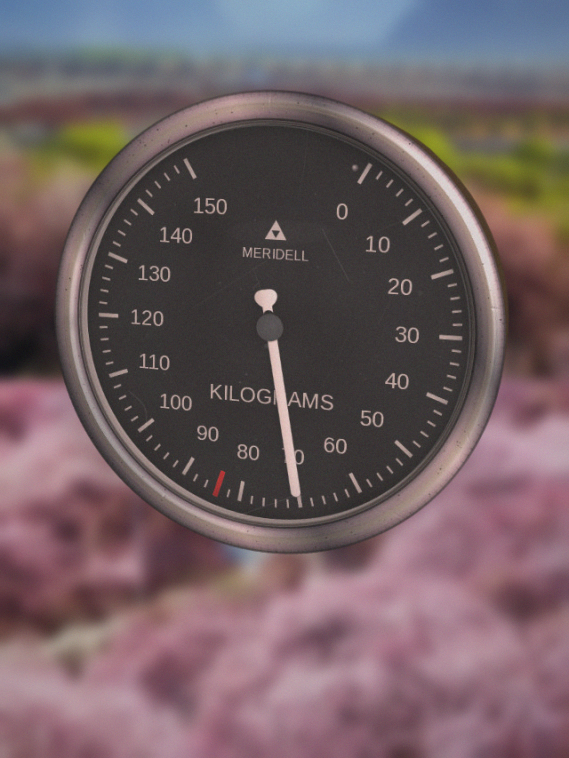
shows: 70 kg
